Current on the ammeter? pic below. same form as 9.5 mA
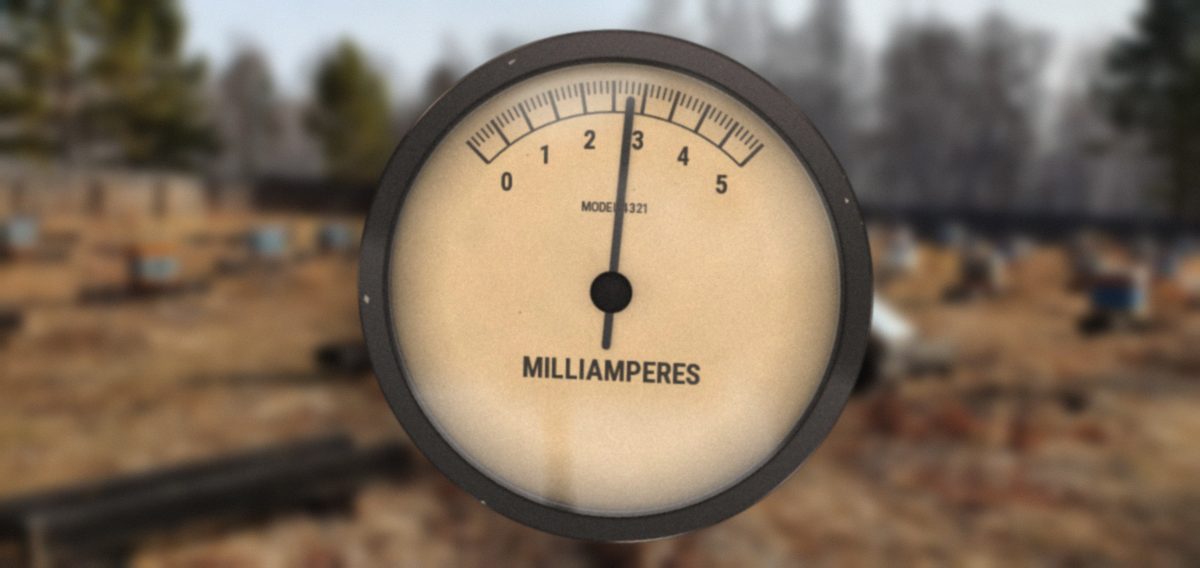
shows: 2.8 mA
